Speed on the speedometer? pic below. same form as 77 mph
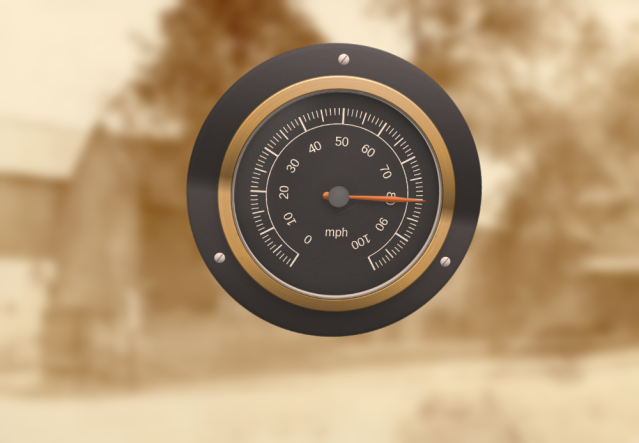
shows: 80 mph
